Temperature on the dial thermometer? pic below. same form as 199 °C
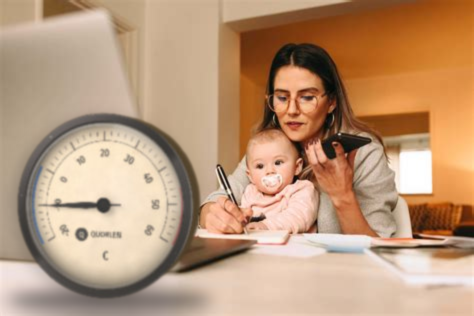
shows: -10 °C
